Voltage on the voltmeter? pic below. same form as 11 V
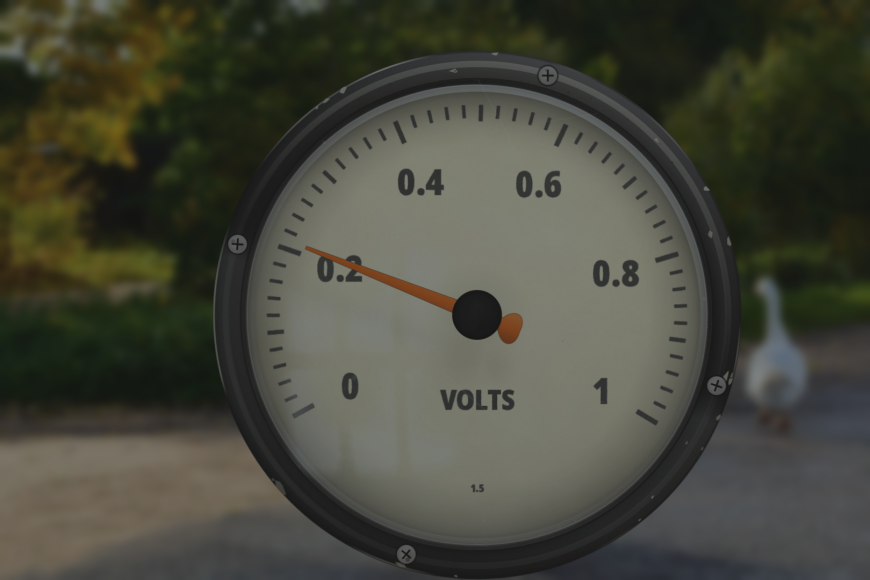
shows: 0.21 V
